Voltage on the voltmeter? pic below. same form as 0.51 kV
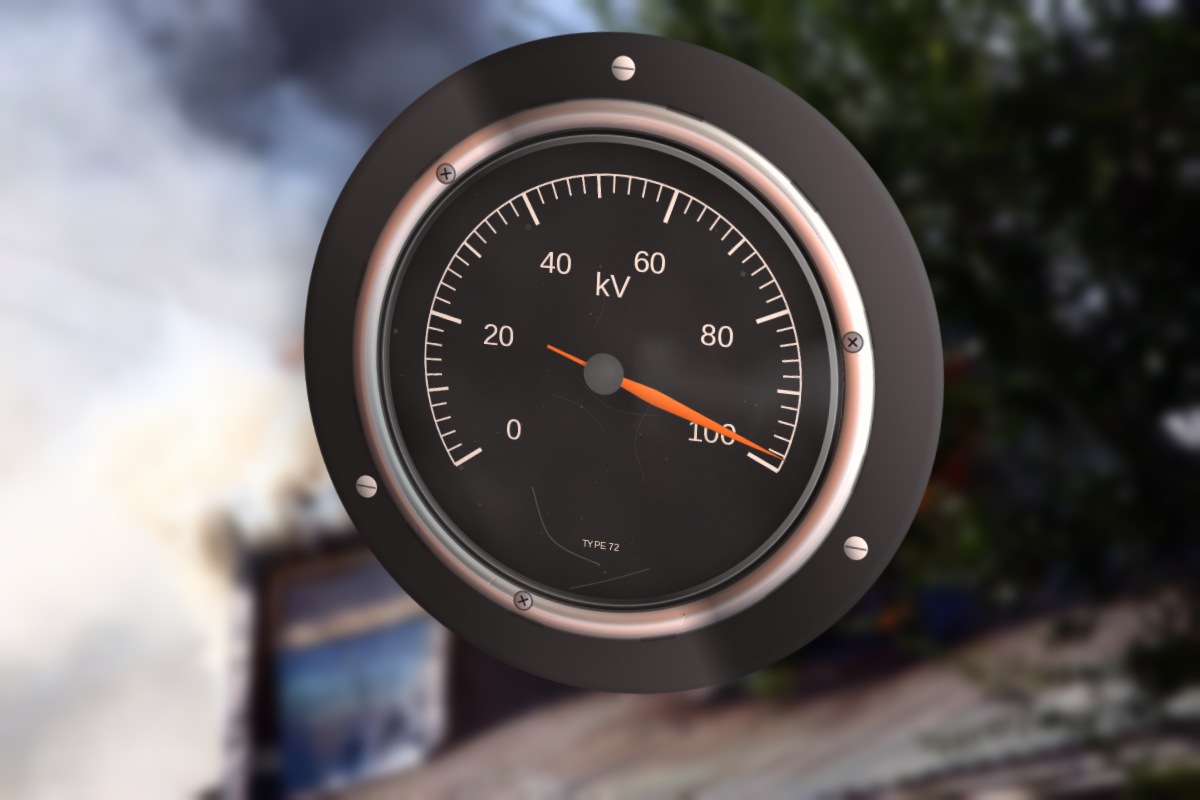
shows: 98 kV
